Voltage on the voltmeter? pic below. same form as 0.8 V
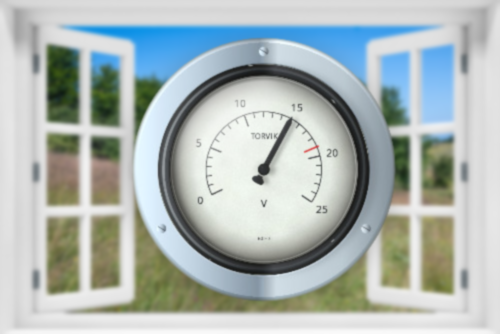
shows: 15 V
